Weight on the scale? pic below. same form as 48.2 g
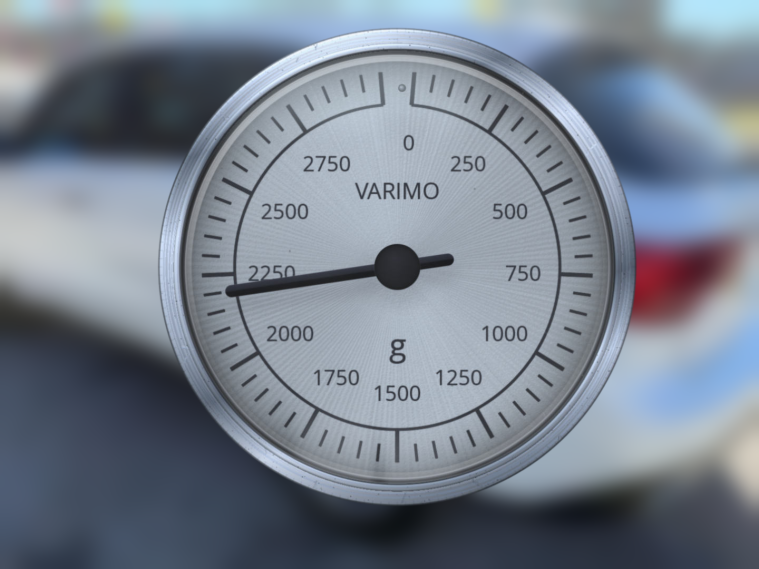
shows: 2200 g
